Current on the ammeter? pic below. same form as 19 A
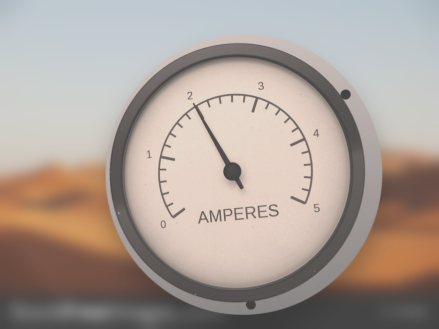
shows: 2 A
